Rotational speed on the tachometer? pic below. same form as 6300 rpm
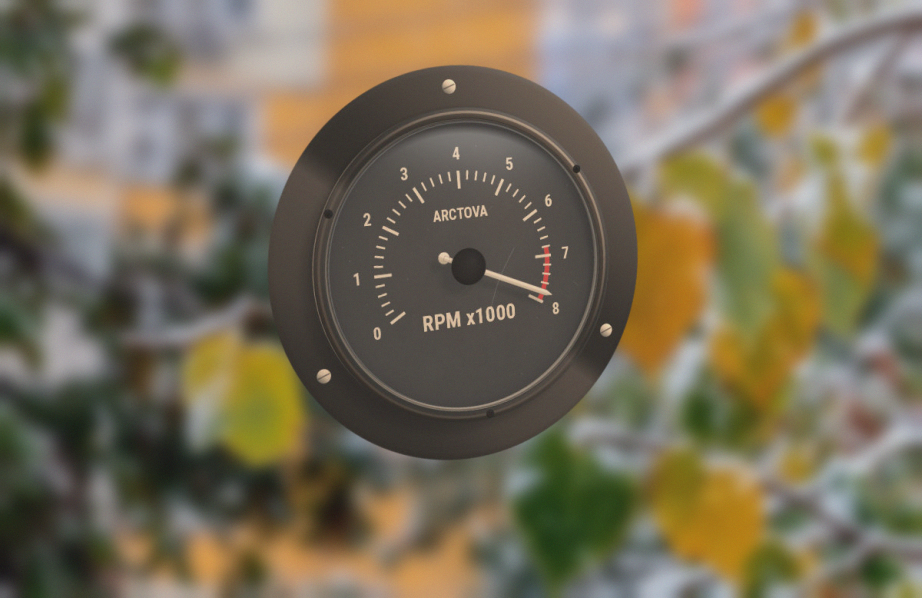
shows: 7800 rpm
